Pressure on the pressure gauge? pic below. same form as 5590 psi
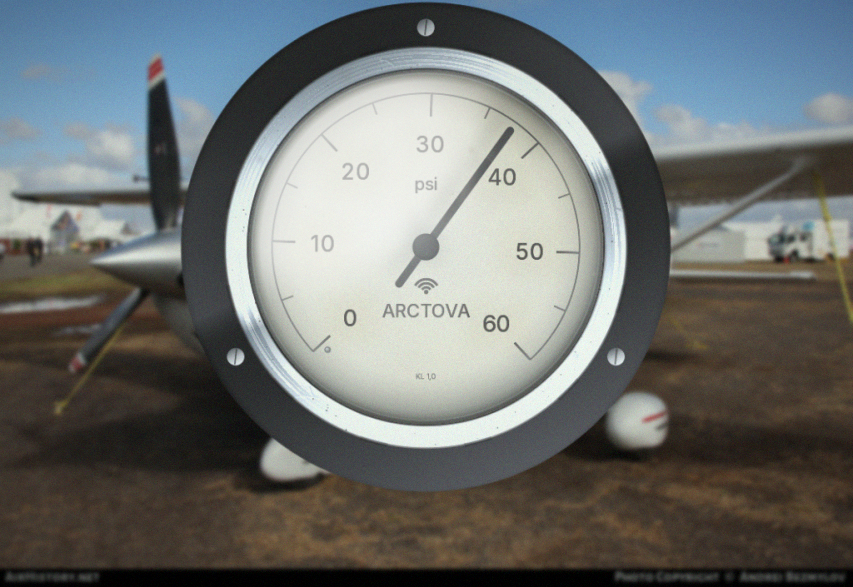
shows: 37.5 psi
